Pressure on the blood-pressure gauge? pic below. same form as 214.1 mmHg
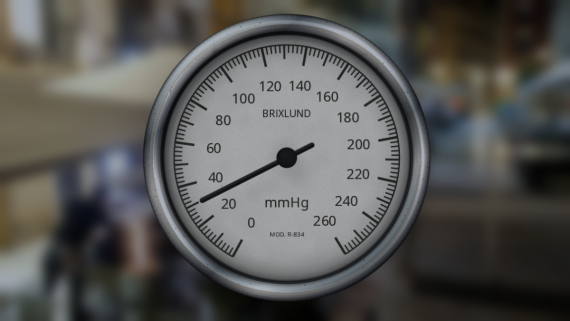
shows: 30 mmHg
